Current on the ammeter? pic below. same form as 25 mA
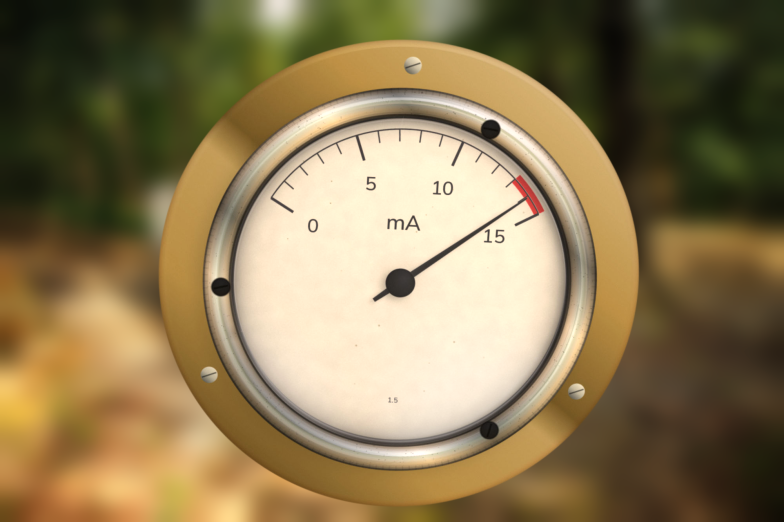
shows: 14 mA
